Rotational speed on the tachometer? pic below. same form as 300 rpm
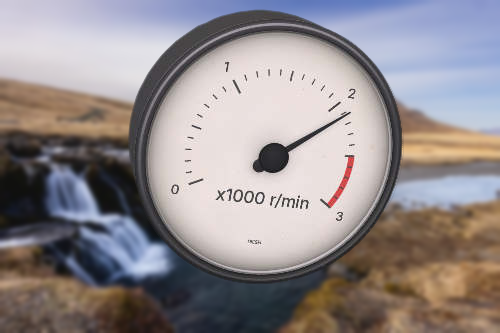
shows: 2100 rpm
